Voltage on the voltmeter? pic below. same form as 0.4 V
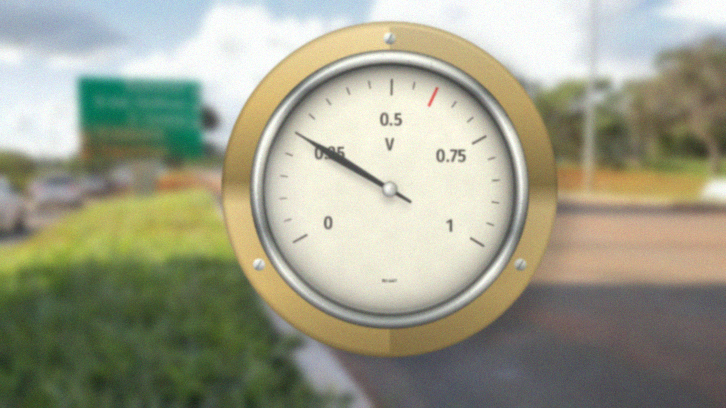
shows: 0.25 V
